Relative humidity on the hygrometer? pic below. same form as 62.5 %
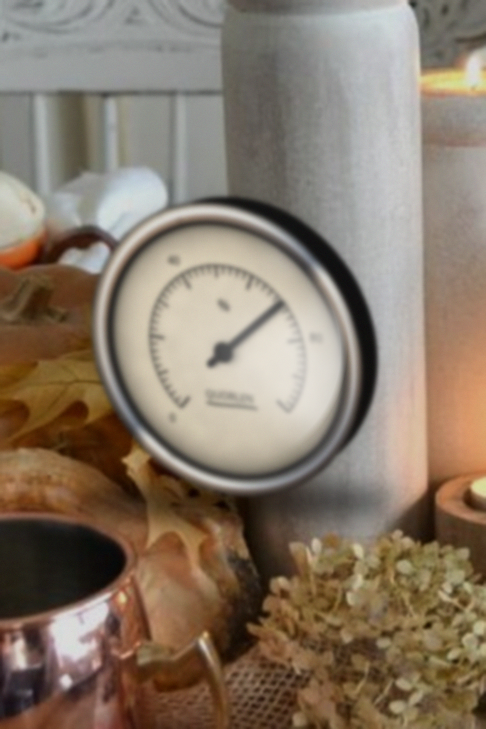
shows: 70 %
